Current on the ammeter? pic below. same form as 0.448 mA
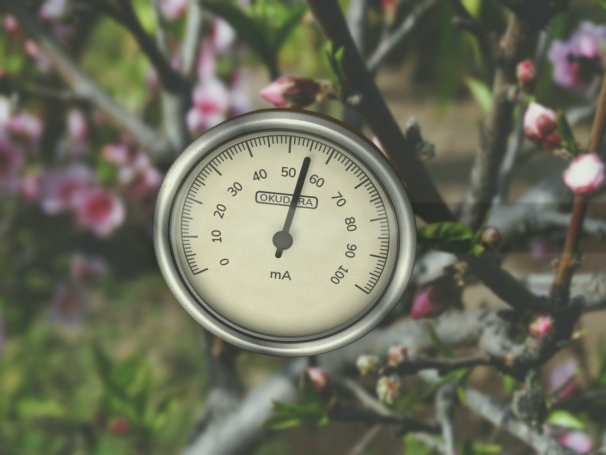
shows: 55 mA
